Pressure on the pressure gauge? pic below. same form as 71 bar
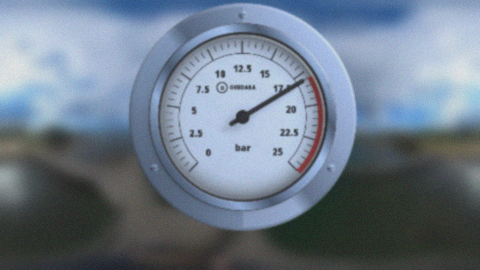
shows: 18 bar
